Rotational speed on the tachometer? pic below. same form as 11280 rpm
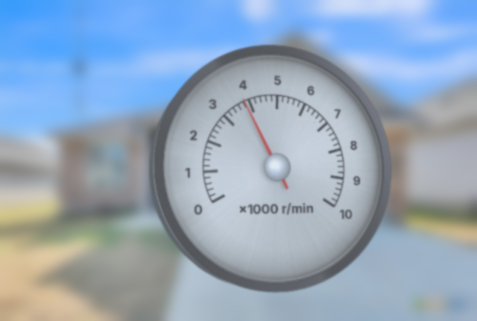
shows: 3800 rpm
